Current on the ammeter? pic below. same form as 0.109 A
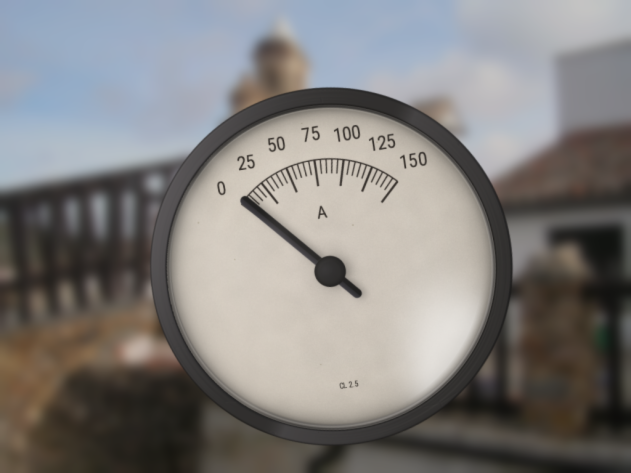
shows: 5 A
